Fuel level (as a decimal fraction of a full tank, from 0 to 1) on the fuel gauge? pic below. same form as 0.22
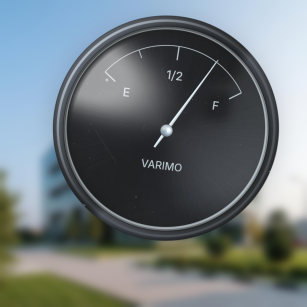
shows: 0.75
